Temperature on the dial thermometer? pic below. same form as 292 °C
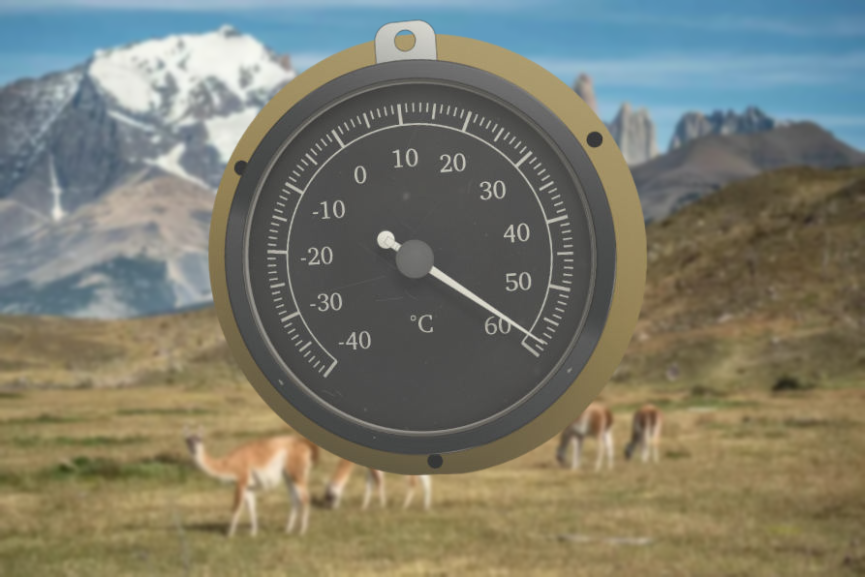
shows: 58 °C
